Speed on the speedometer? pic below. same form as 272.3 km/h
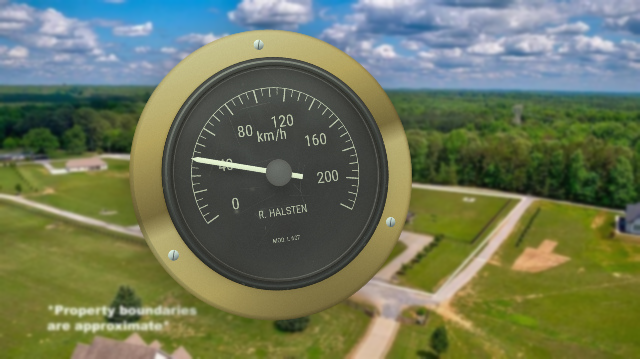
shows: 40 km/h
